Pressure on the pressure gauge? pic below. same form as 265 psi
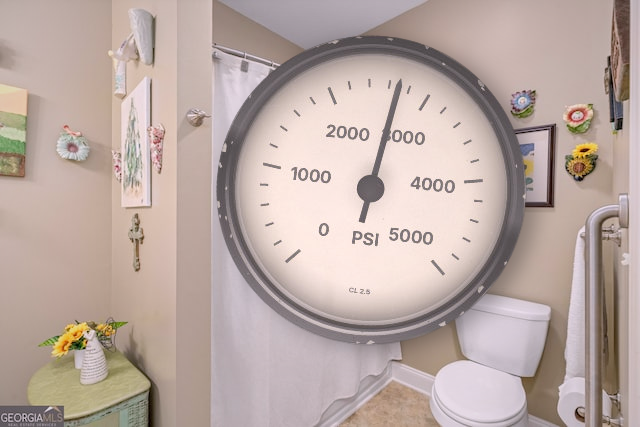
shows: 2700 psi
